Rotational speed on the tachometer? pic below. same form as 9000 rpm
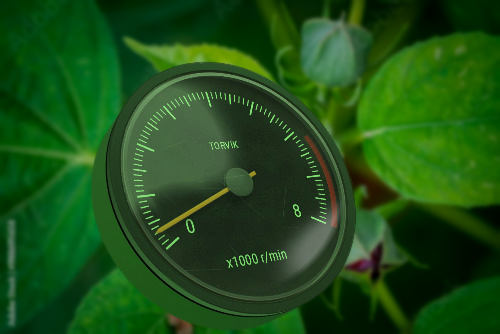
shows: 300 rpm
